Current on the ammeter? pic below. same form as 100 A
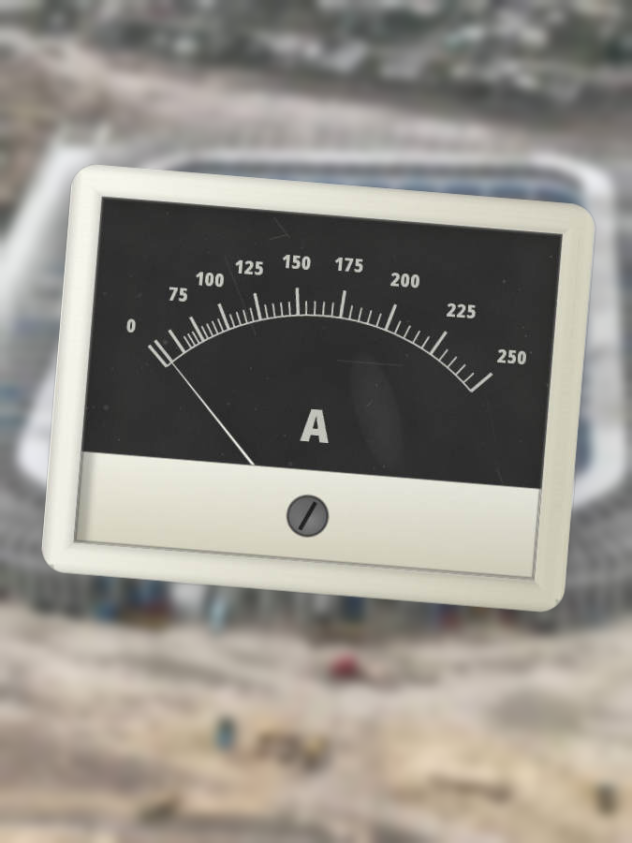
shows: 25 A
